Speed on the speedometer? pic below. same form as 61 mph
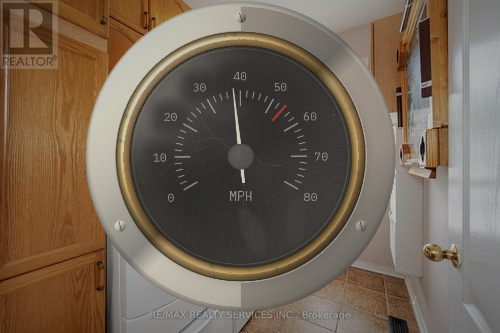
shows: 38 mph
